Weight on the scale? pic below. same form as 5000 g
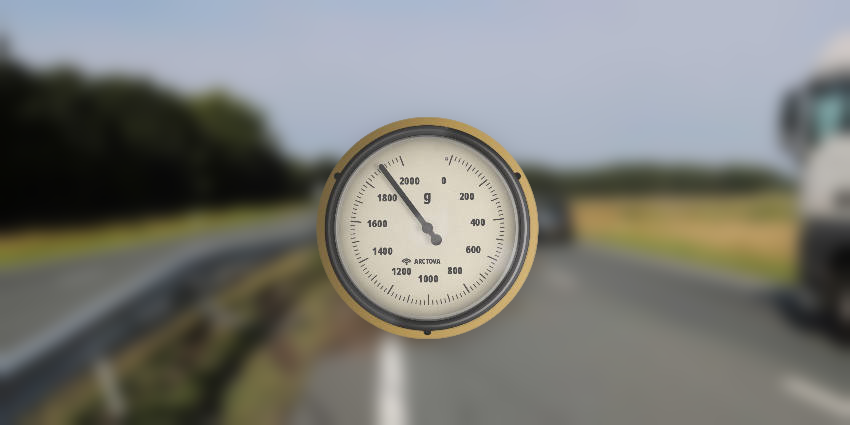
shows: 1900 g
